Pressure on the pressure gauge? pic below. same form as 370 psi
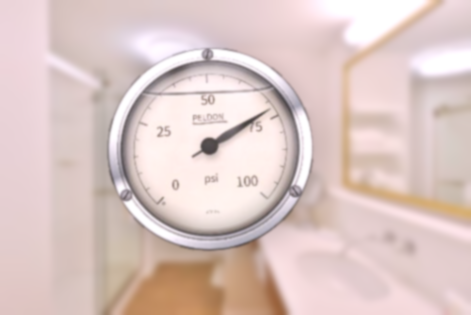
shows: 72.5 psi
